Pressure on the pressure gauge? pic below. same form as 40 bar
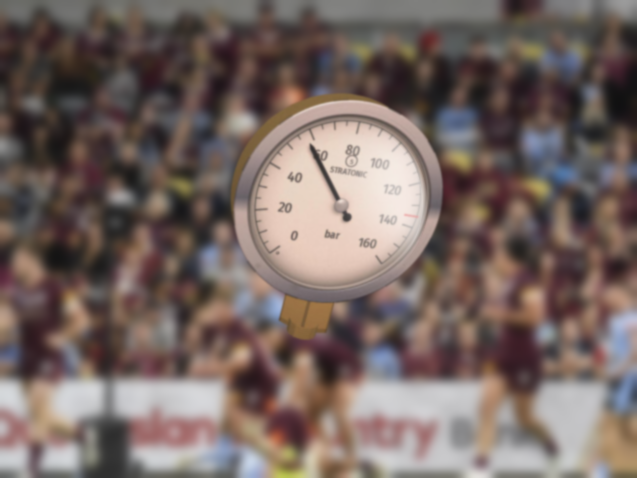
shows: 57.5 bar
